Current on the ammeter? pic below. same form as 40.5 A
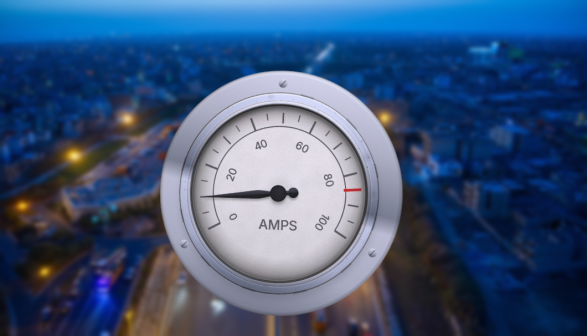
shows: 10 A
